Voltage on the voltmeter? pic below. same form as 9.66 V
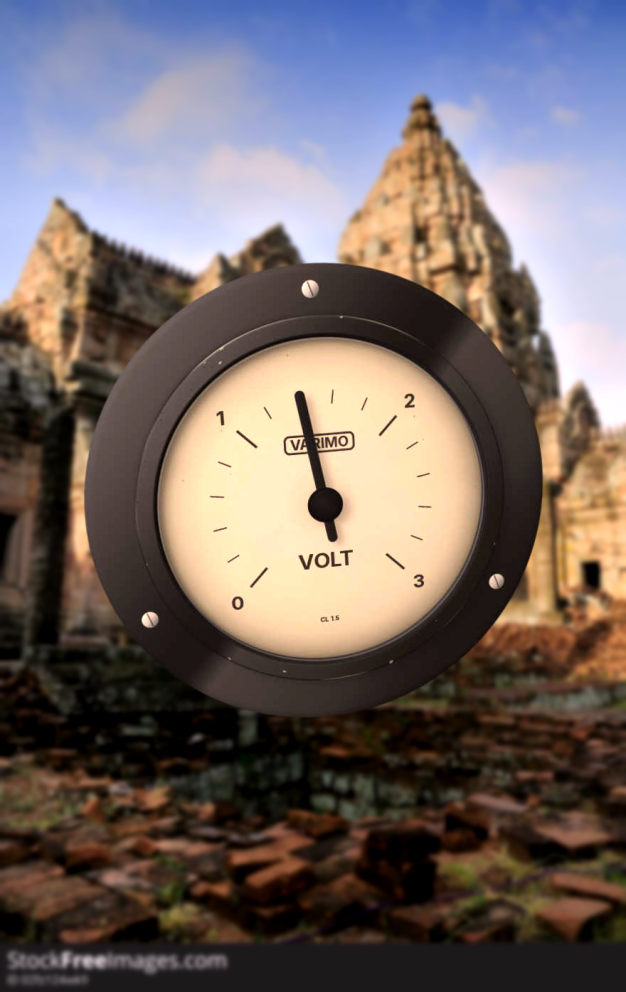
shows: 1.4 V
